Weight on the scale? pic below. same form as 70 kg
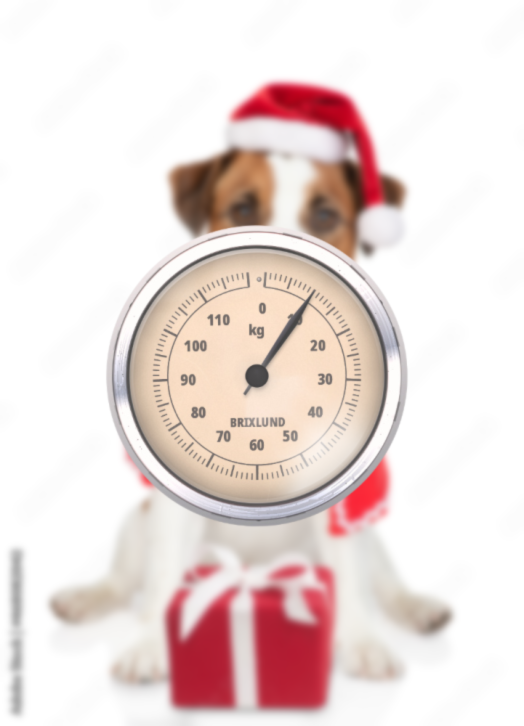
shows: 10 kg
